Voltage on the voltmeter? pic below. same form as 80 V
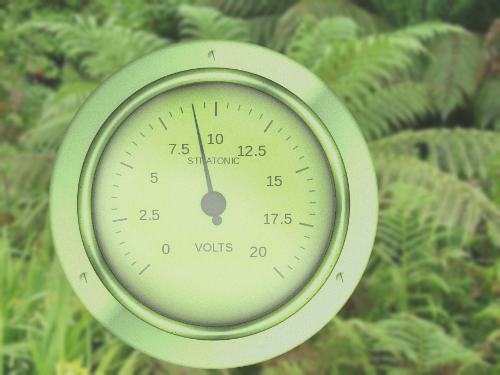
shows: 9 V
